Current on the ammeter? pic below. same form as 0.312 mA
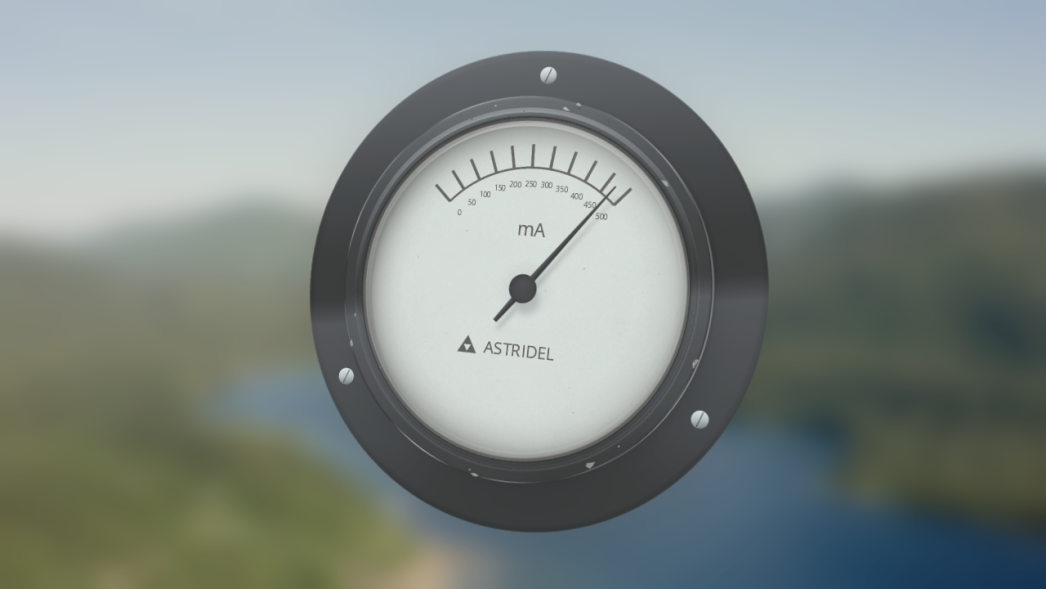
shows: 475 mA
